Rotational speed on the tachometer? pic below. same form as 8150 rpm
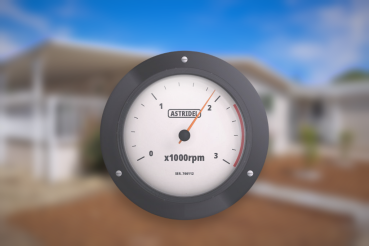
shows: 1900 rpm
